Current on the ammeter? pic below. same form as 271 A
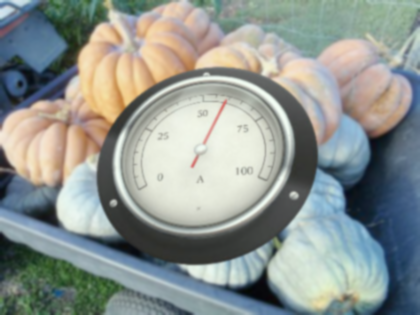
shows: 60 A
